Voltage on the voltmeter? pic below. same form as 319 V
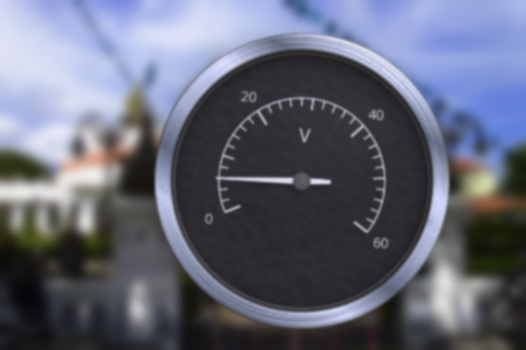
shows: 6 V
